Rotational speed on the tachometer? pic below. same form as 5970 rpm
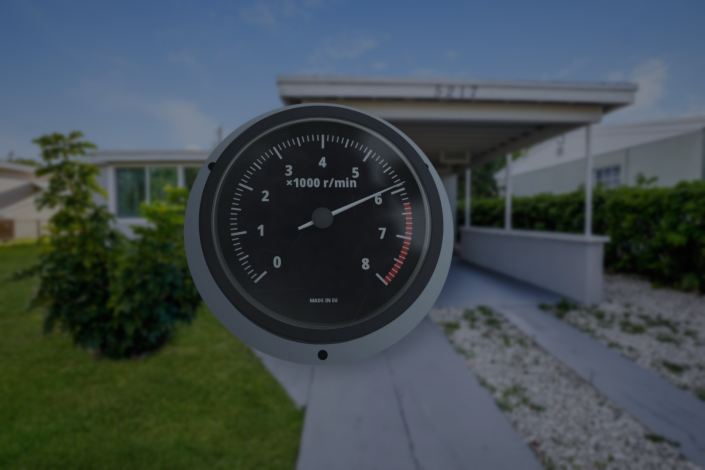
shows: 5900 rpm
